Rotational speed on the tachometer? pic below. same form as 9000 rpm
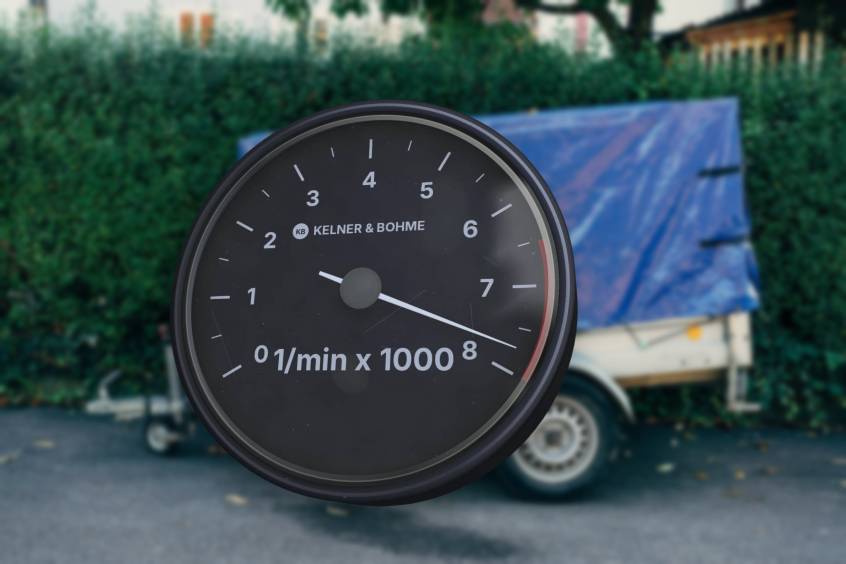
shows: 7750 rpm
